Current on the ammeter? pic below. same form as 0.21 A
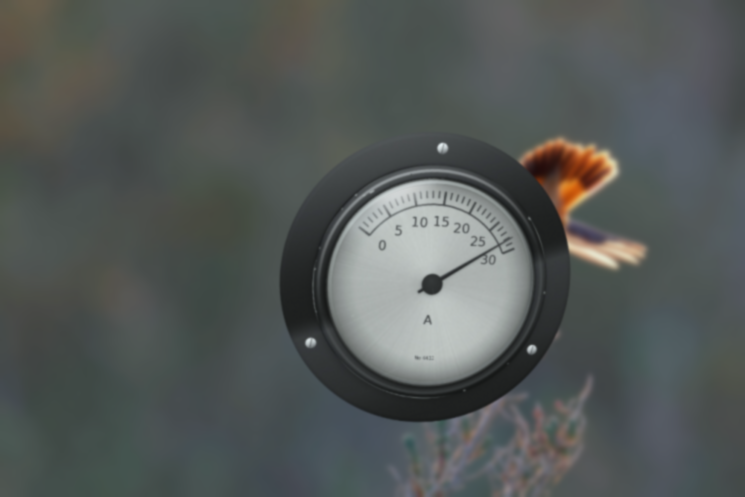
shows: 28 A
